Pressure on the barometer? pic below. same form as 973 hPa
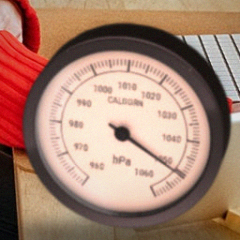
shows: 1050 hPa
